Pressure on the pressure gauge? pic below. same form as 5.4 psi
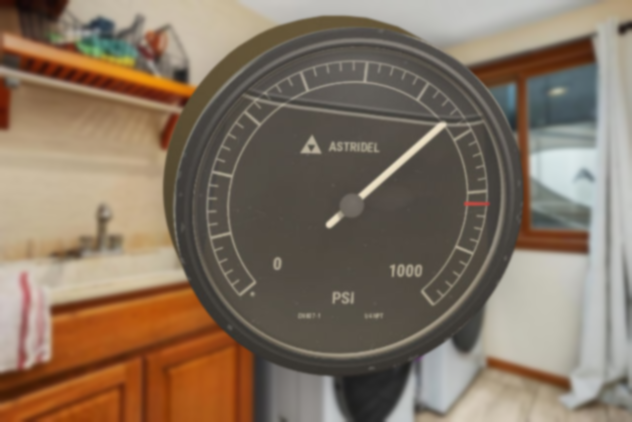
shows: 660 psi
